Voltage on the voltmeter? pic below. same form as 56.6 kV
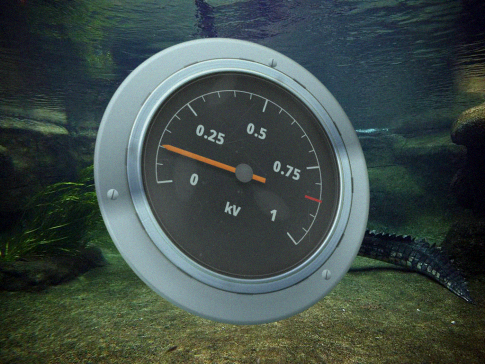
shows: 0.1 kV
